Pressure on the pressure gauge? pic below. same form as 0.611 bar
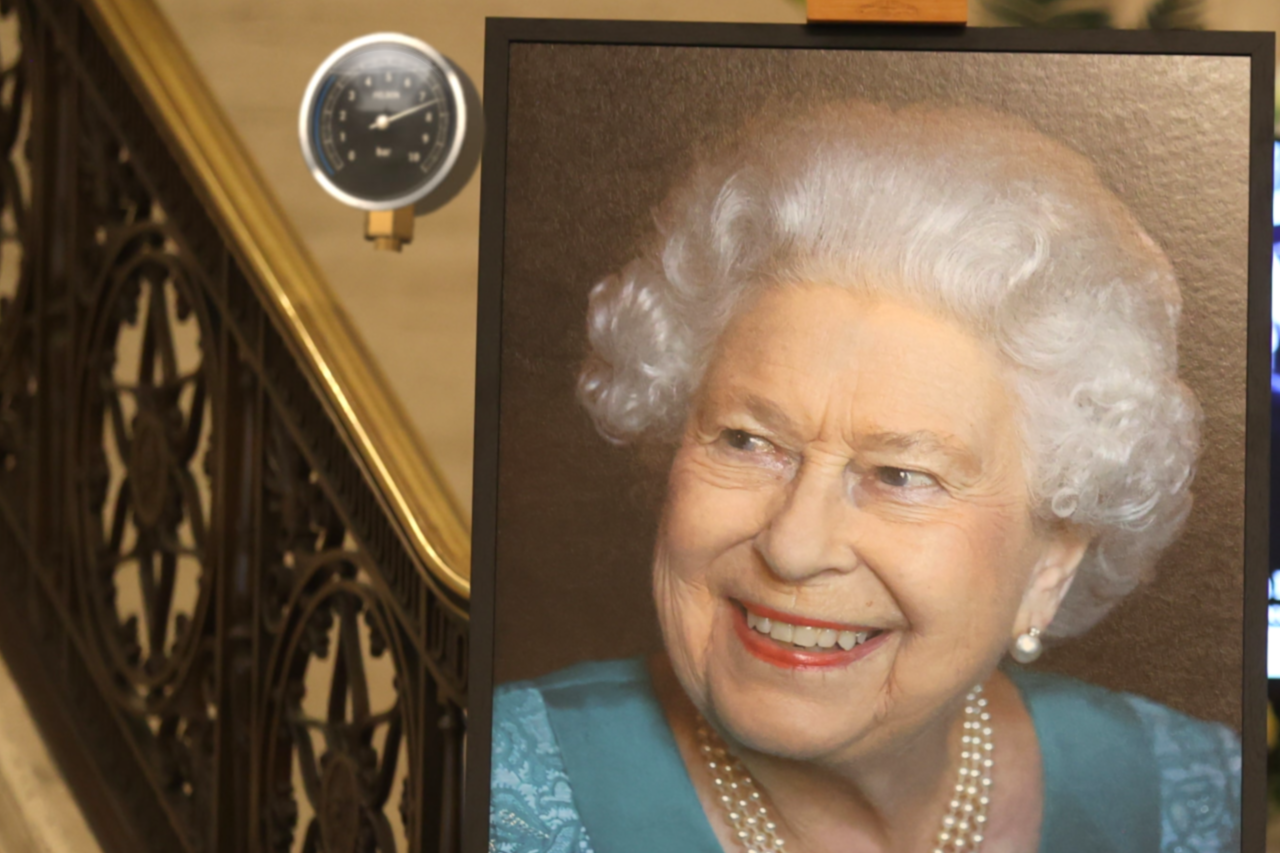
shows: 7.5 bar
